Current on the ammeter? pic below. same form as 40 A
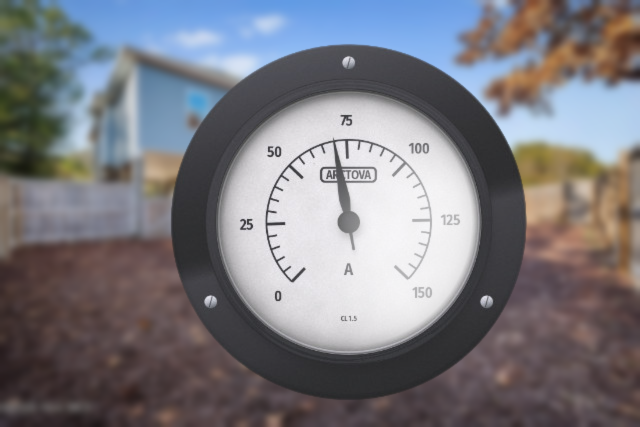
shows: 70 A
